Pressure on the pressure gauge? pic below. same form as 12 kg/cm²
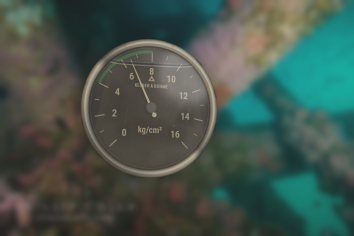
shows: 6.5 kg/cm²
